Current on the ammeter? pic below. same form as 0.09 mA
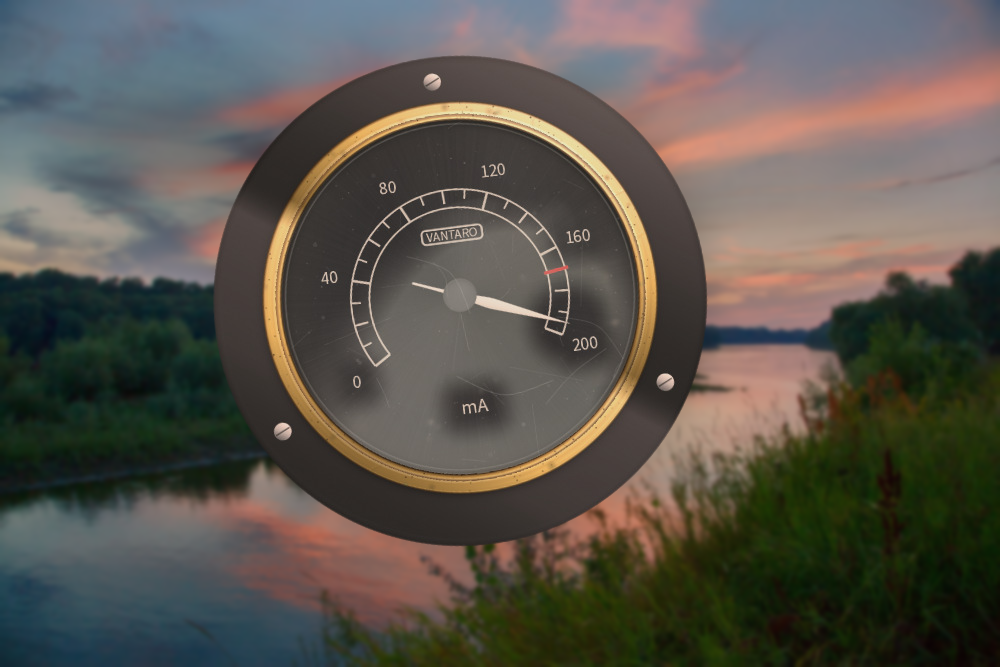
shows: 195 mA
